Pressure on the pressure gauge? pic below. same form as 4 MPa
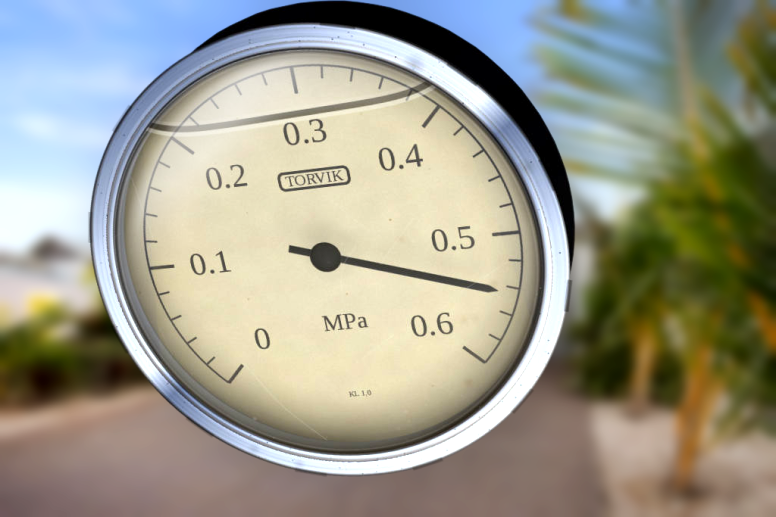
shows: 0.54 MPa
